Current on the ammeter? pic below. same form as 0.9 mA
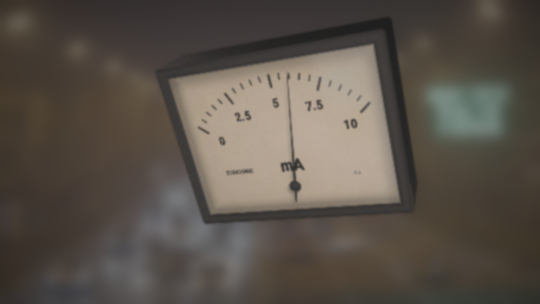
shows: 6 mA
